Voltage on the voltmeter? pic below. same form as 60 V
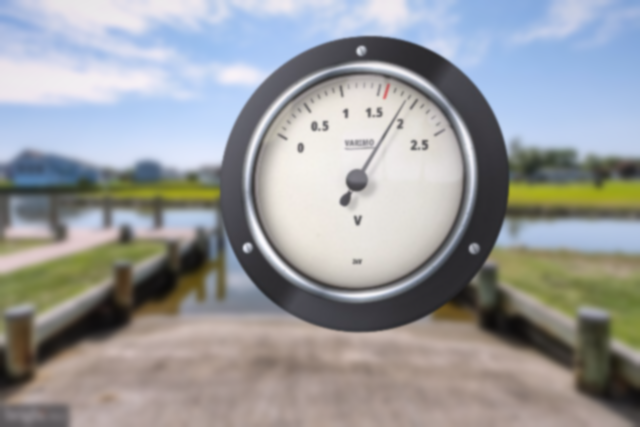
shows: 1.9 V
